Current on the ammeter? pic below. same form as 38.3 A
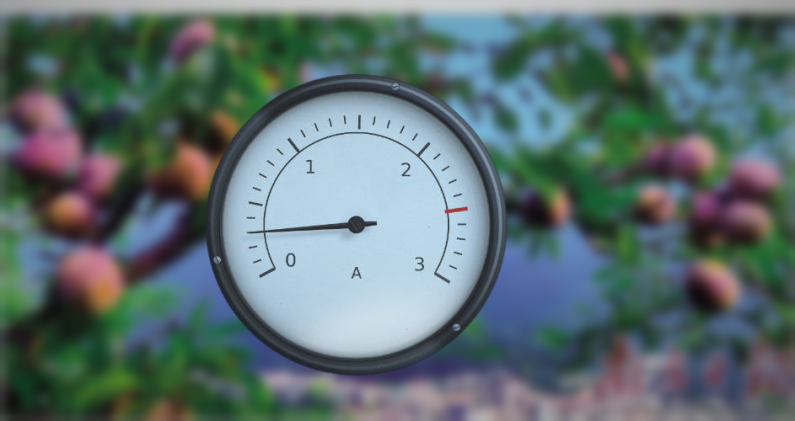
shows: 0.3 A
